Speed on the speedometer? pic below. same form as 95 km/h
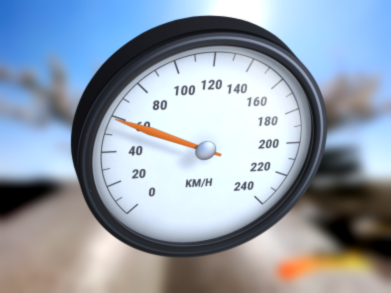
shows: 60 km/h
